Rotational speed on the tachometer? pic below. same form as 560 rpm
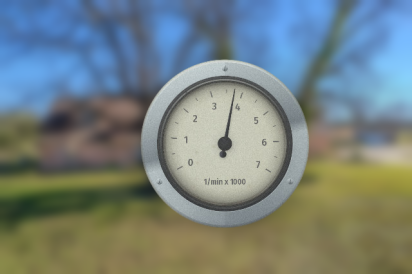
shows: 3750 rpm
